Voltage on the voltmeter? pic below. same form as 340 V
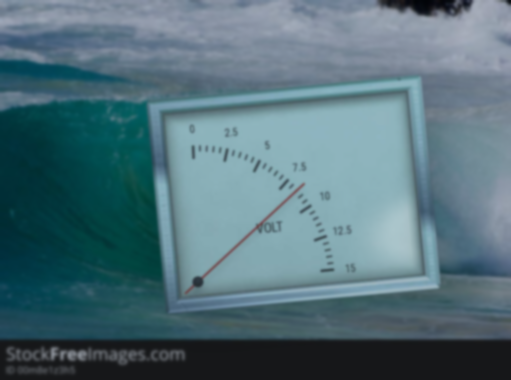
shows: 8.5 V
